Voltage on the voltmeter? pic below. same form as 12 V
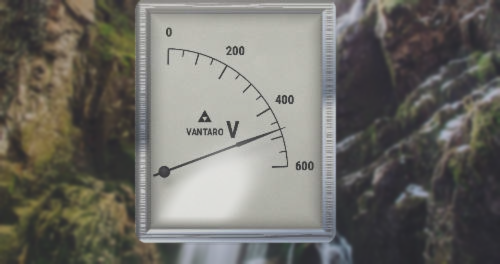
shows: 475 V
